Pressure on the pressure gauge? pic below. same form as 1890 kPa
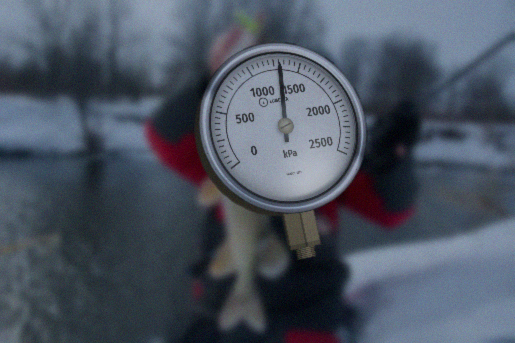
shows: 1300 kPa
